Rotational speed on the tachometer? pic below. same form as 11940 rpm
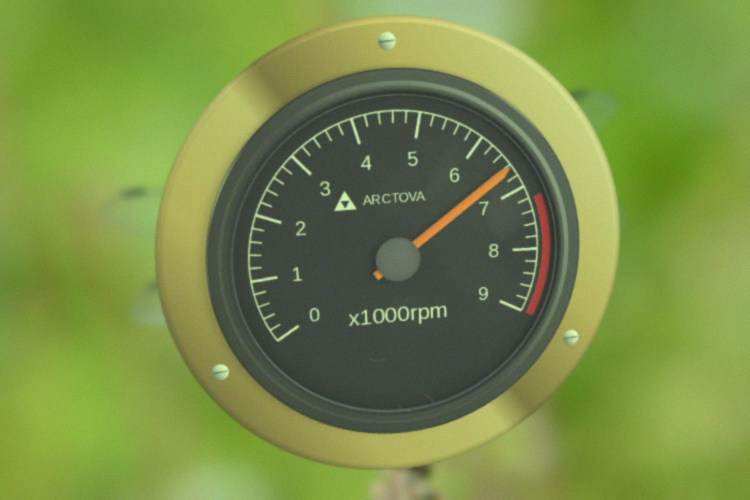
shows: 6600 rpm
